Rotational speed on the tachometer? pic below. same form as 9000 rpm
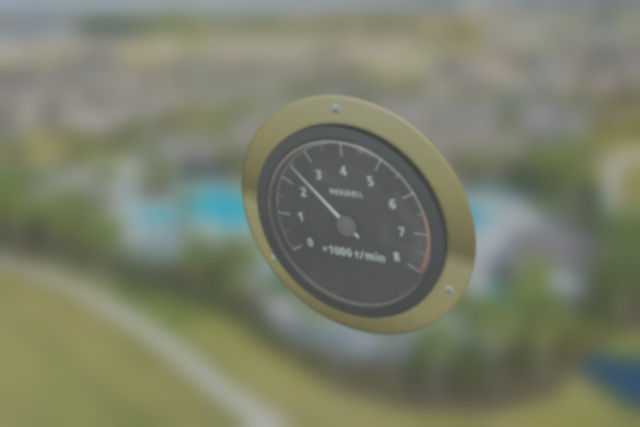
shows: 2500 rpm
